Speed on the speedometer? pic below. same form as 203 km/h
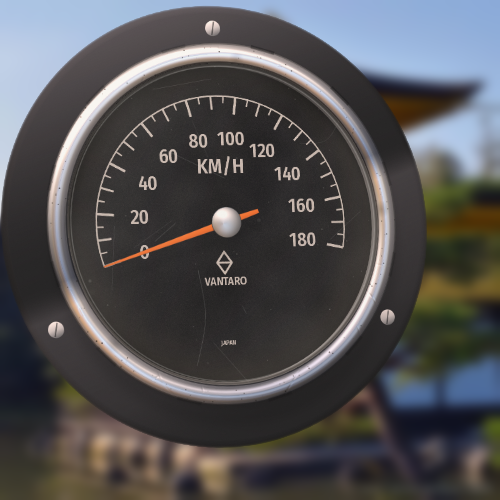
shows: 0 km/h
